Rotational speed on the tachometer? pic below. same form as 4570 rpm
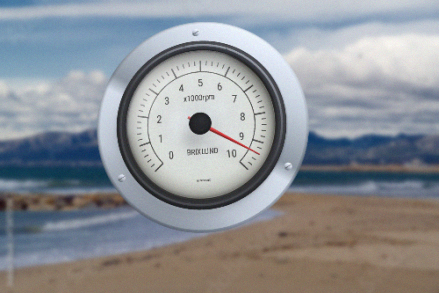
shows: 9400 rpm
